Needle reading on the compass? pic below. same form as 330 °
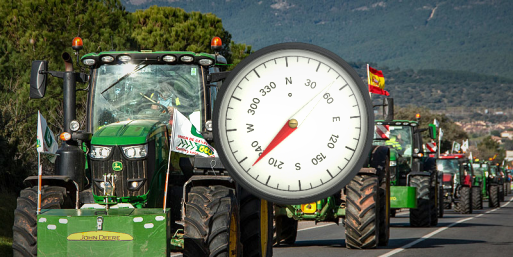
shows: 230 °
